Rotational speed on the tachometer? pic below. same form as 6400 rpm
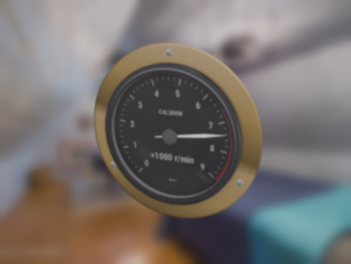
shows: 7400 rpm
